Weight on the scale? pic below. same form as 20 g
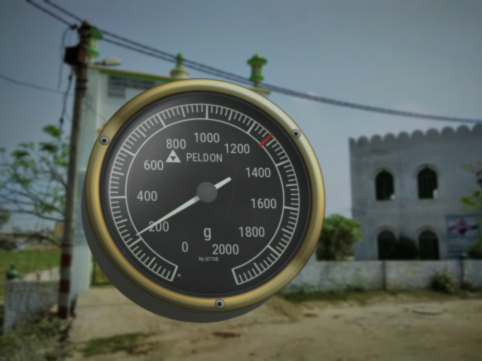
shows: 220 g
